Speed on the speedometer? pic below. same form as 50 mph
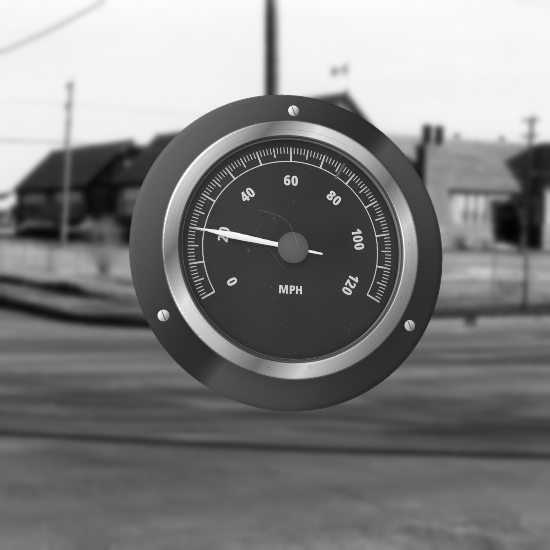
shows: 20 mph
